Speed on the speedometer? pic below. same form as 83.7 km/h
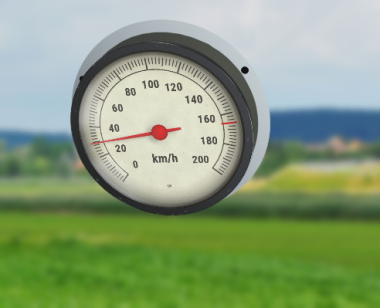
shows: 30 km/h
